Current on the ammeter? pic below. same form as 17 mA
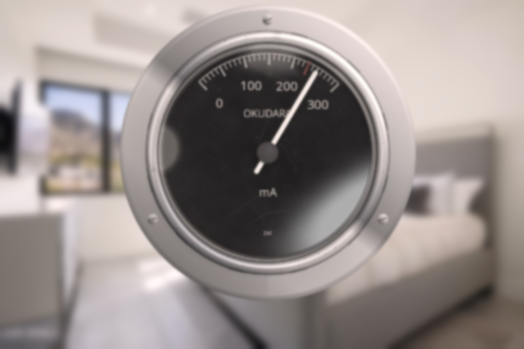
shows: 250 mA
